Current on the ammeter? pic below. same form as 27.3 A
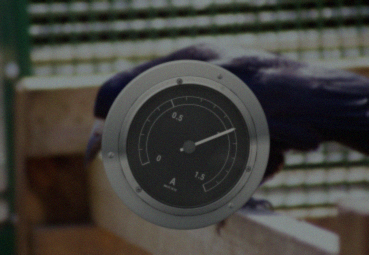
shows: 1 A
